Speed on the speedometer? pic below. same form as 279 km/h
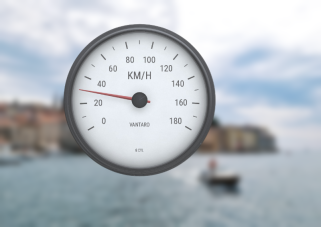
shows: 30 km/h
